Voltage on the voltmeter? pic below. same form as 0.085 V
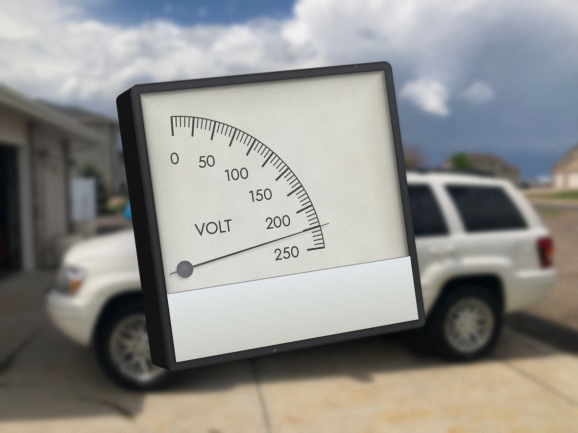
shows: 225 V
